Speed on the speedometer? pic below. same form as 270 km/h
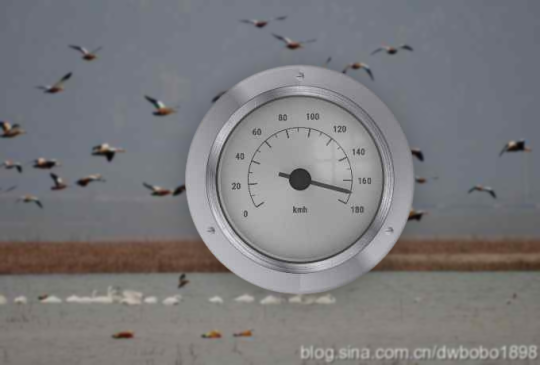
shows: 170 km/h
